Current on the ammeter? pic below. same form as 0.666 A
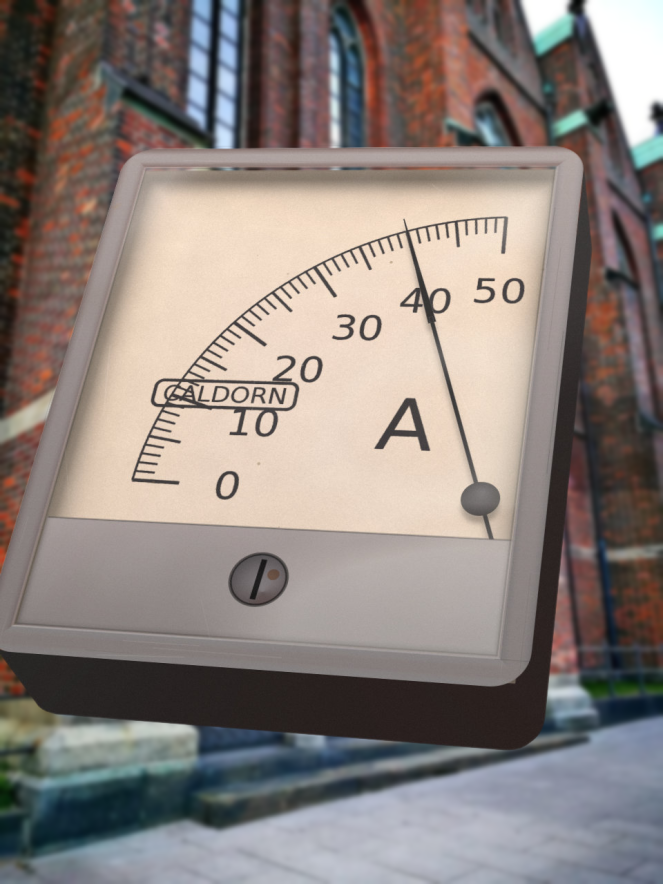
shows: 40 A
